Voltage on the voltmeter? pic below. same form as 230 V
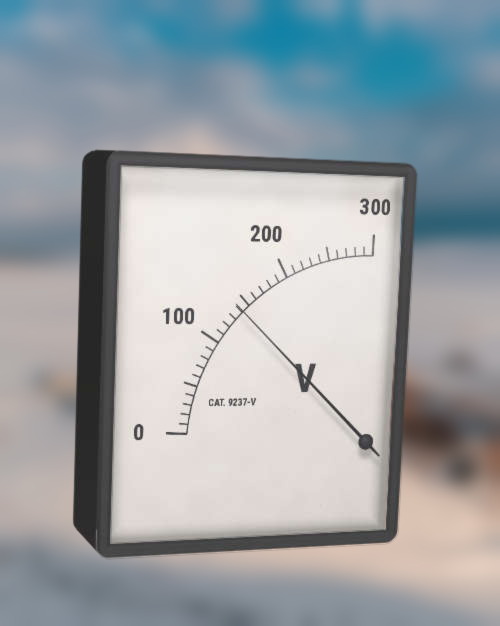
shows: 140 V
